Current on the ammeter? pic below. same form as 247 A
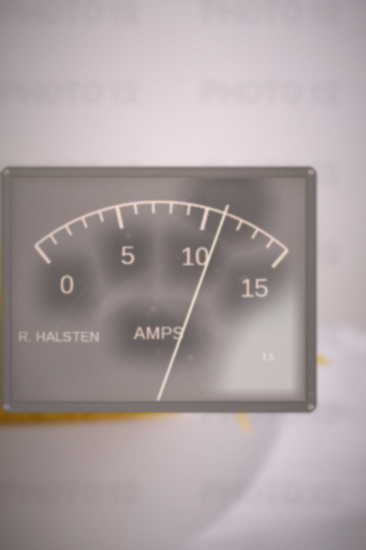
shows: 11 A
